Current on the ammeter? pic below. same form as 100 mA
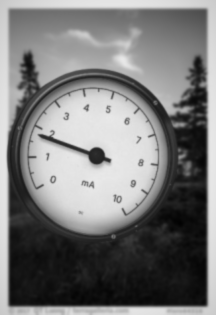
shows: 1.75 mA
